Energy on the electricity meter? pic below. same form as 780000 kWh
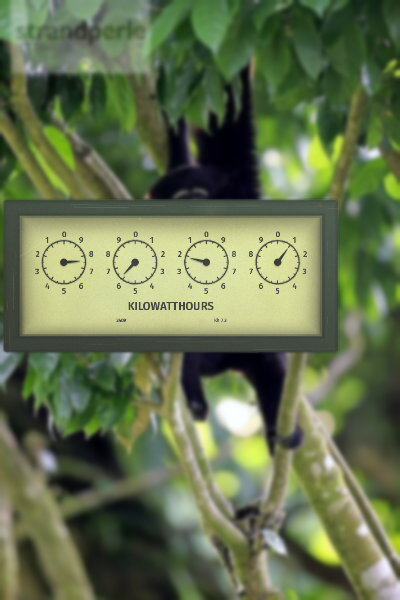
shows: 7621 kWh
